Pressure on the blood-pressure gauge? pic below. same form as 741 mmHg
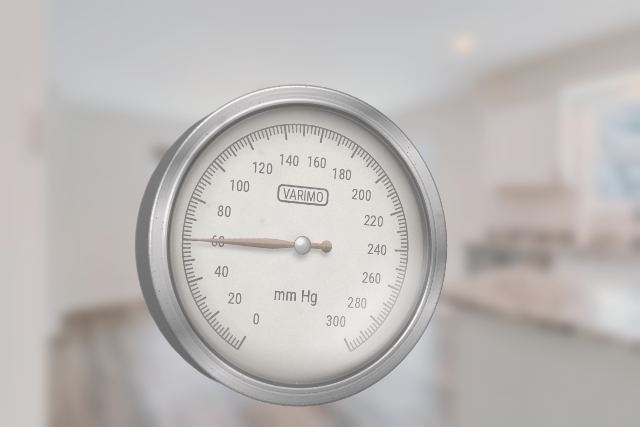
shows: 60 mmHg
